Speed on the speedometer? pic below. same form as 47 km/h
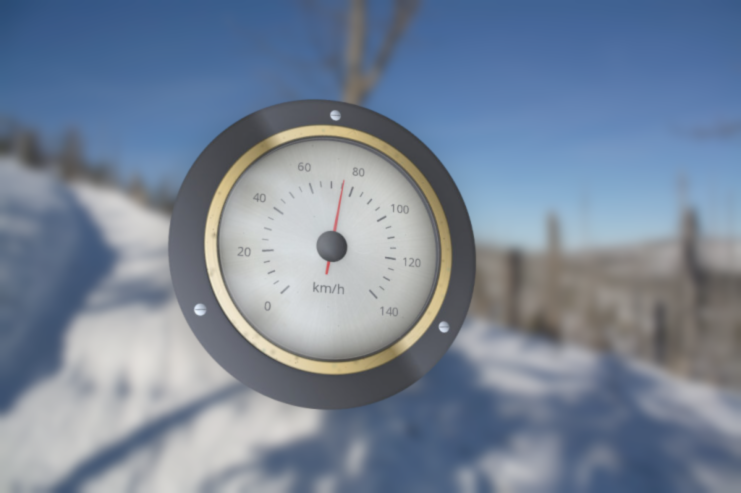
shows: 75 km/h
